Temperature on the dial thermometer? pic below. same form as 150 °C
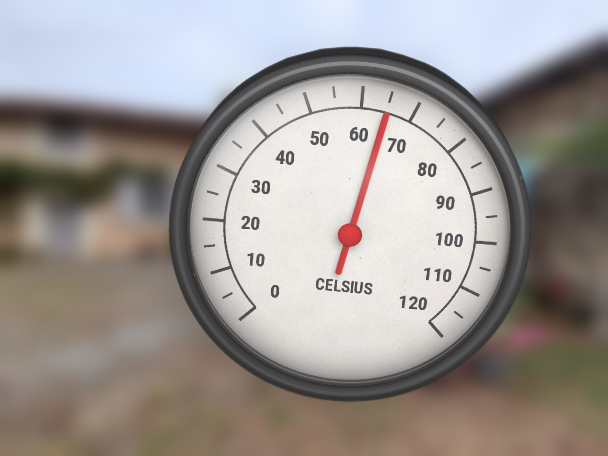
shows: 65 °C
